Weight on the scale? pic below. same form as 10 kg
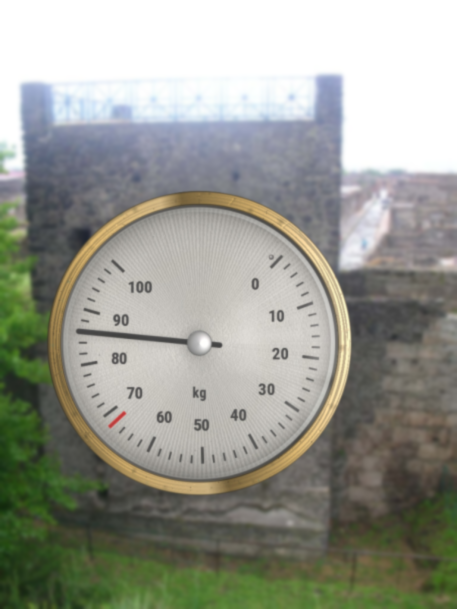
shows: 86 kg
